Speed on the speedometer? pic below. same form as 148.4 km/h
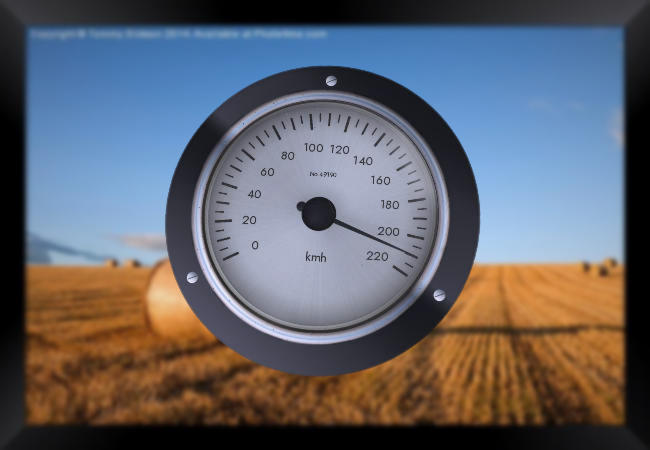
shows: 210 km/h
